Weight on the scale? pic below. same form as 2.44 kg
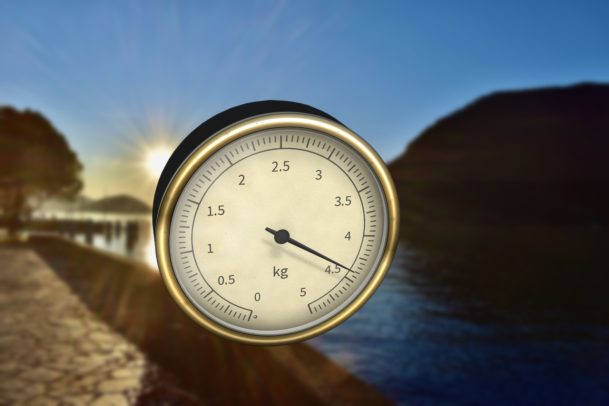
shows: 4.4 kg
